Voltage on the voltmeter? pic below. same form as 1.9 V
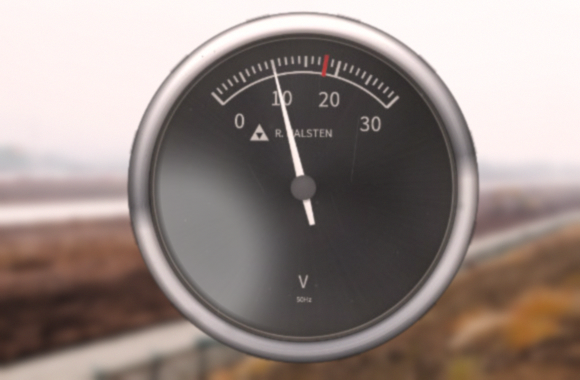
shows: 10 V
